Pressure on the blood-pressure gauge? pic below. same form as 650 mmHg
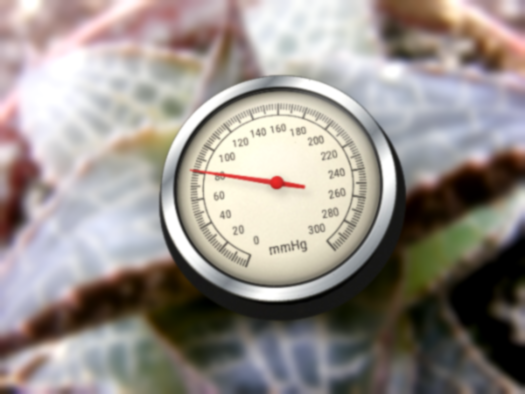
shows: 80 mmHg
